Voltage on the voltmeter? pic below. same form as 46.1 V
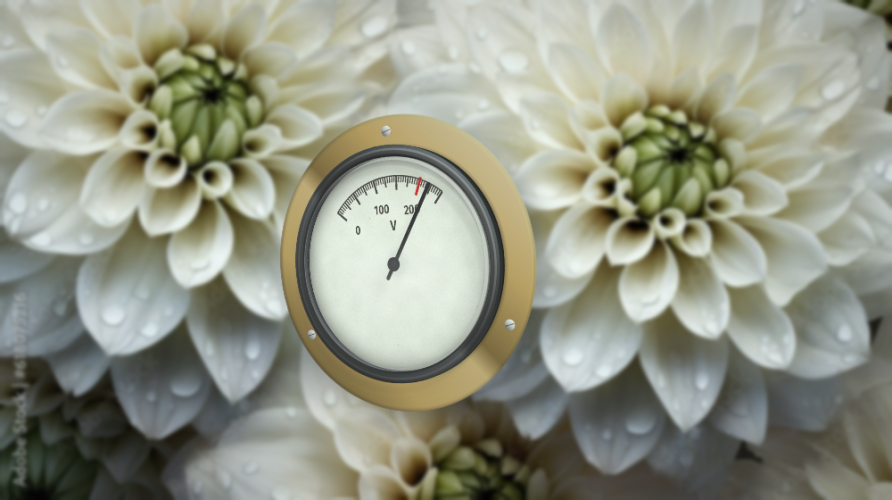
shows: 225 V
